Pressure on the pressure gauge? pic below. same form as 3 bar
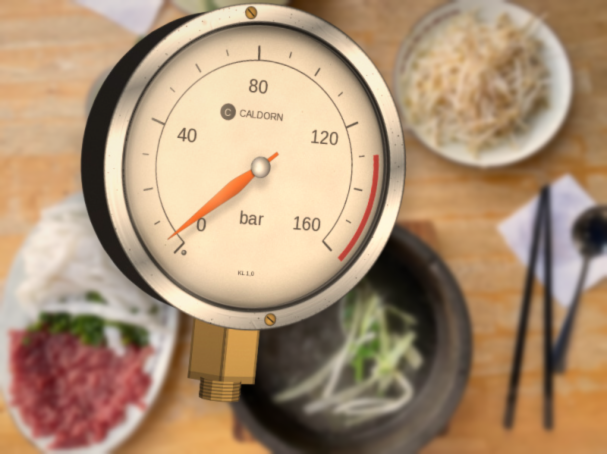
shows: 5 bar
